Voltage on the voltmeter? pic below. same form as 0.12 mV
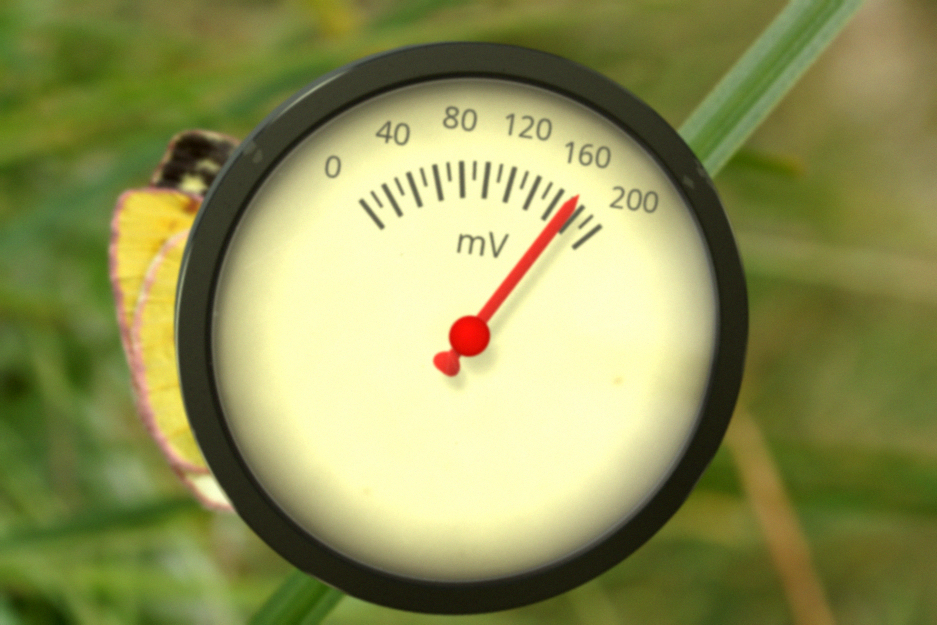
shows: 170 mV
